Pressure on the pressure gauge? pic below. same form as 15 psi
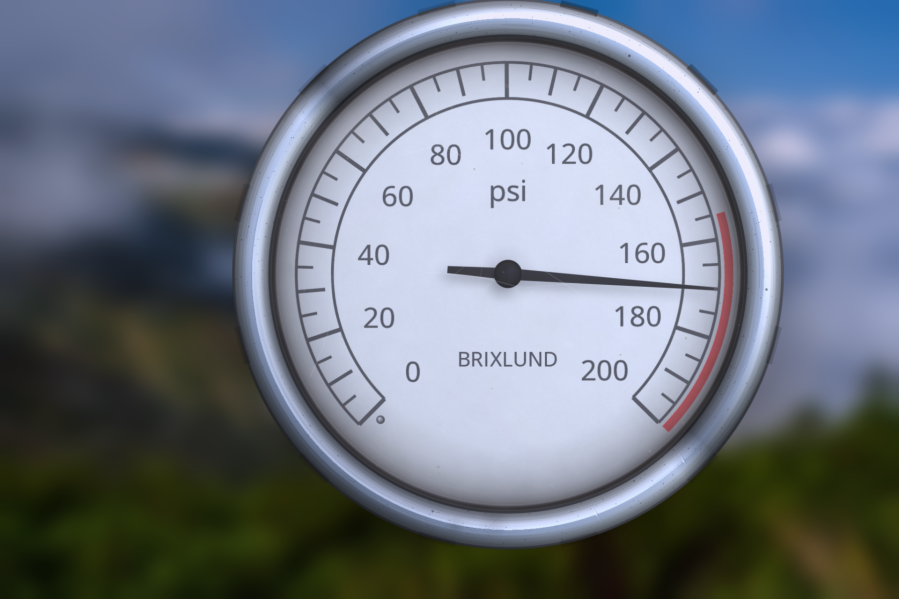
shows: 170 psi
